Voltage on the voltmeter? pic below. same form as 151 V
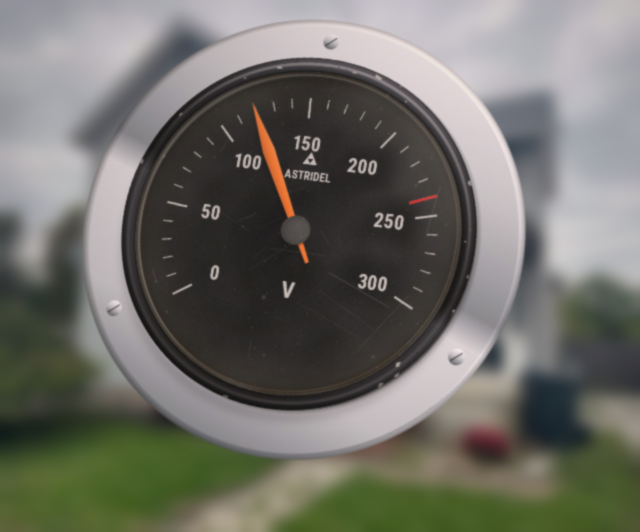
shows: 120 V
